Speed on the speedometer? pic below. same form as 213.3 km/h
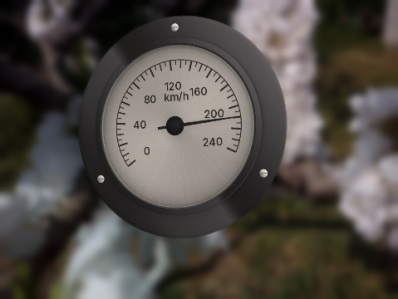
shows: 210 km/h
